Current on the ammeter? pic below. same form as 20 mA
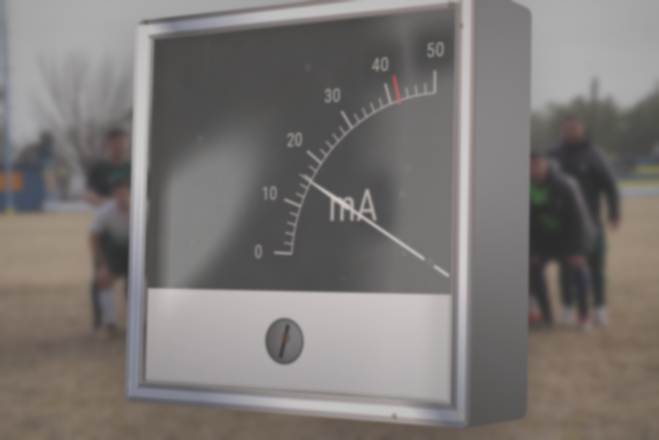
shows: 16 mA
